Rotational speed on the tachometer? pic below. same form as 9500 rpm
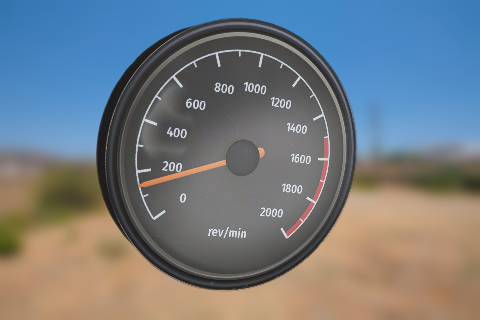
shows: 150 rpm
